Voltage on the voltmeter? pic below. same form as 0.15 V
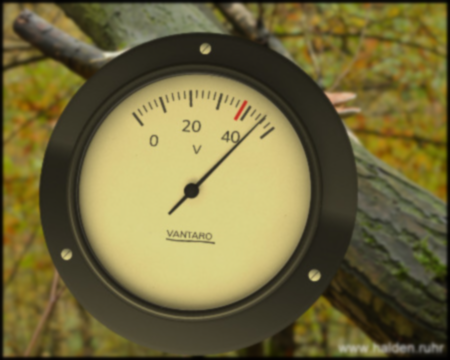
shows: 46 V
